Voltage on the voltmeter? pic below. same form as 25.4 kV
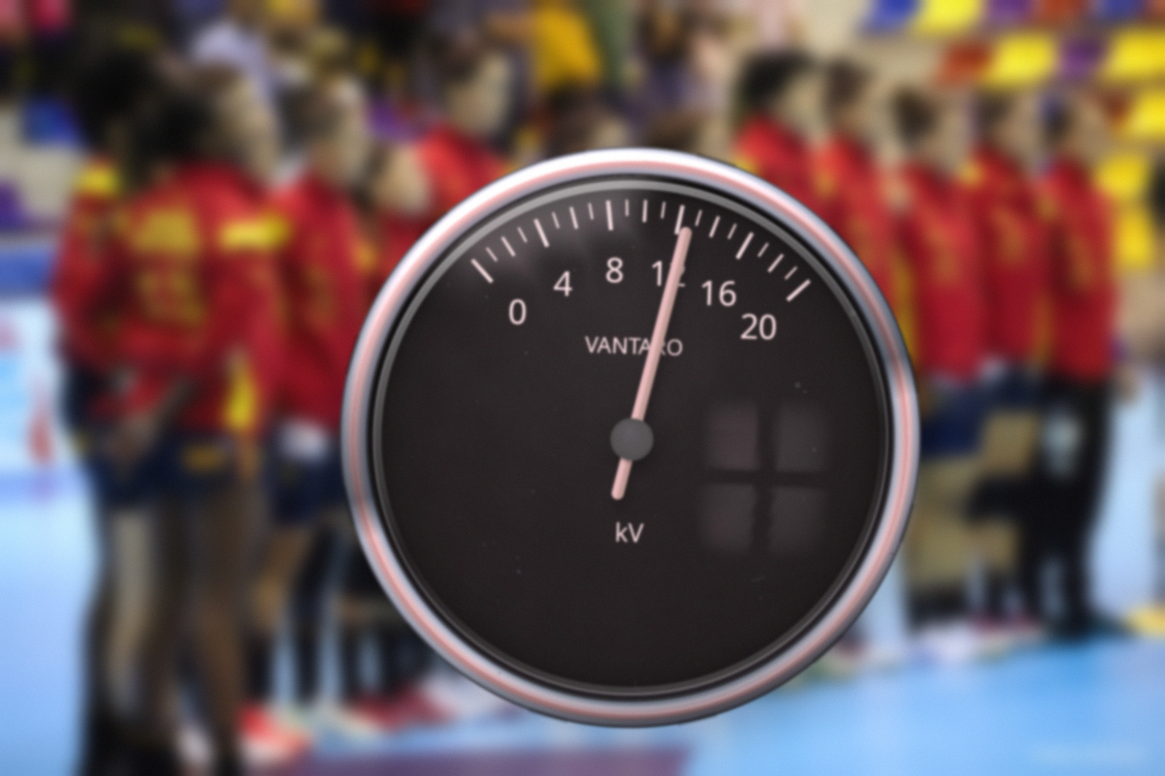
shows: 12.5 kV
